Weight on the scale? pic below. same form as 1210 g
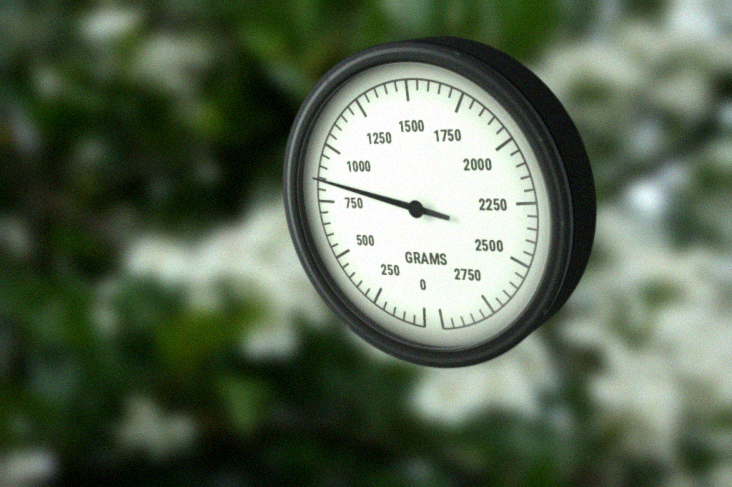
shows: 850 g
